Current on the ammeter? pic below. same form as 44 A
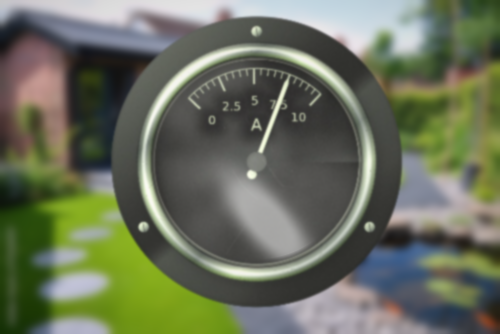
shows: 7.5 A
